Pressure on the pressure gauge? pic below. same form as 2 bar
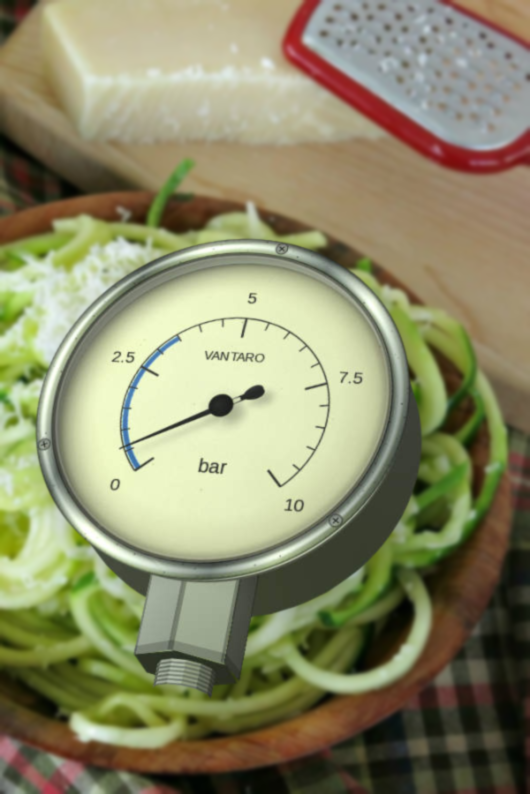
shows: 0.5 bar
